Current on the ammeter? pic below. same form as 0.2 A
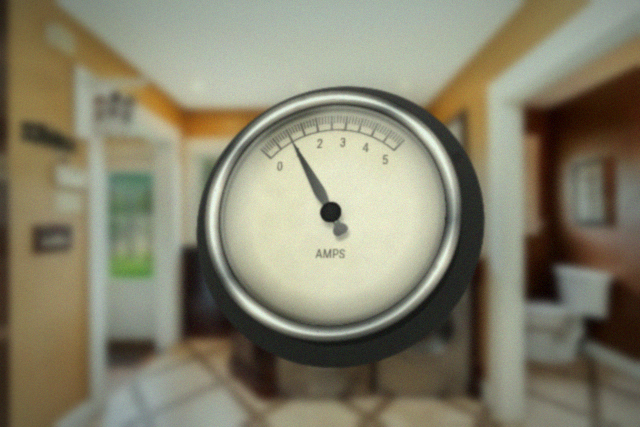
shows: 1 A
